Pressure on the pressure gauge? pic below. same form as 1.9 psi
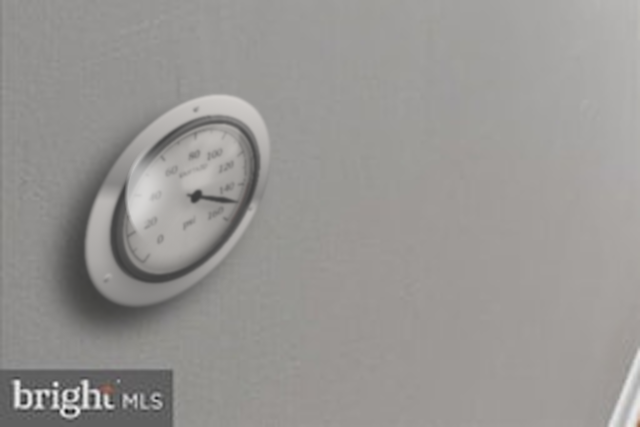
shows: 150 psi
